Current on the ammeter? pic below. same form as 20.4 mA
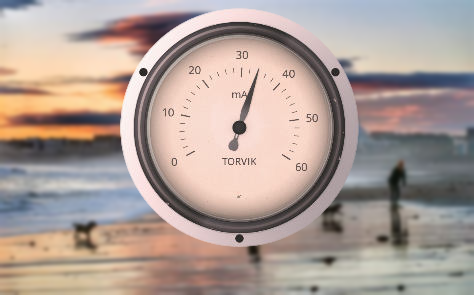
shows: 34 mA
